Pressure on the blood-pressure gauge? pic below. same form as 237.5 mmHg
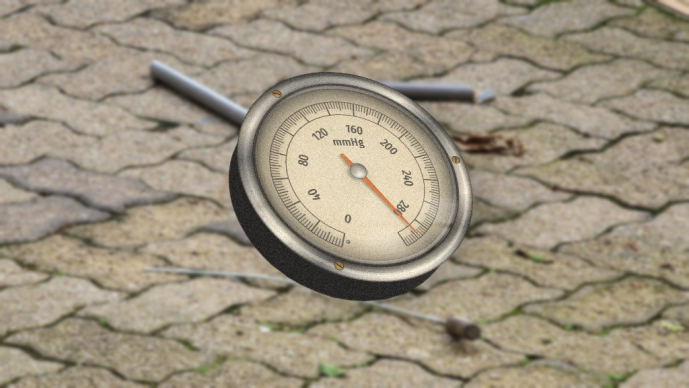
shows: 290 mmHg
